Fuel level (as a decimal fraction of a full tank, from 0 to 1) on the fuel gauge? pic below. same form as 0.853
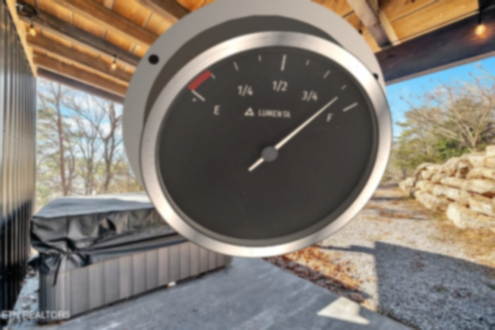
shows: 0.875
